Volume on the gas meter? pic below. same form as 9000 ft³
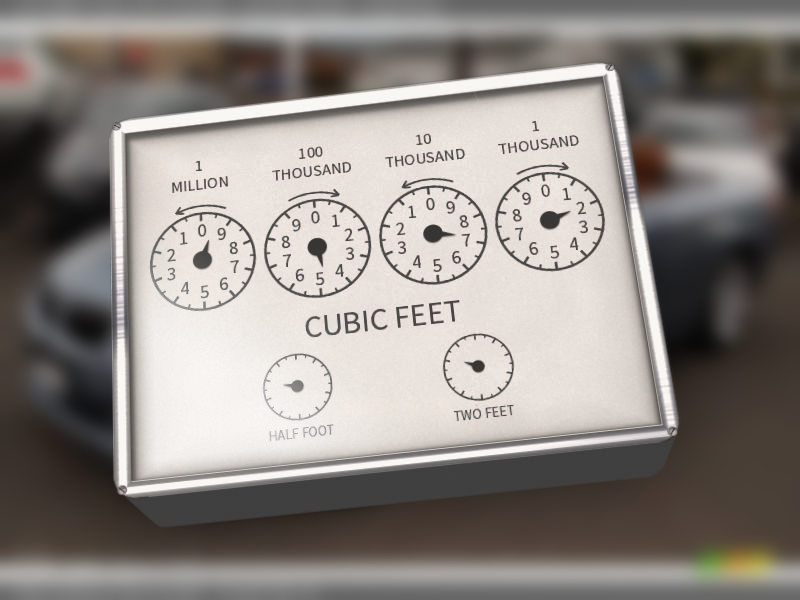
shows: 947200 ft³
